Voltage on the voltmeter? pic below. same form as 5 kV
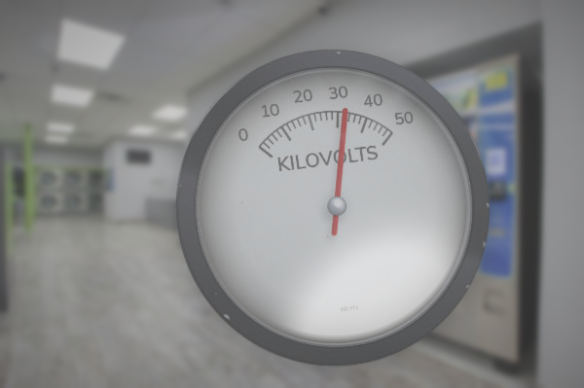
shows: 32 kV
